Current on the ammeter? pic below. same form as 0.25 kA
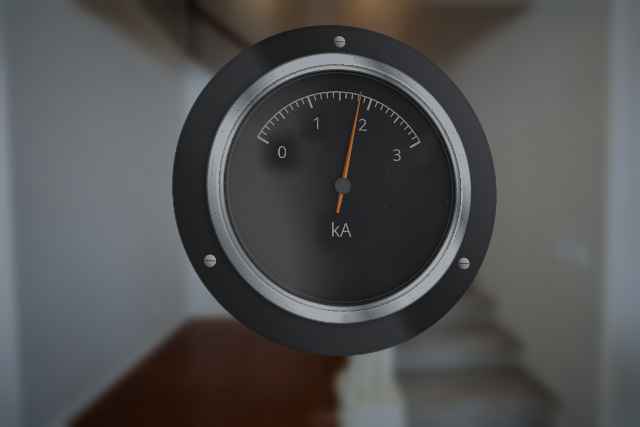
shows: 1.8 kA
